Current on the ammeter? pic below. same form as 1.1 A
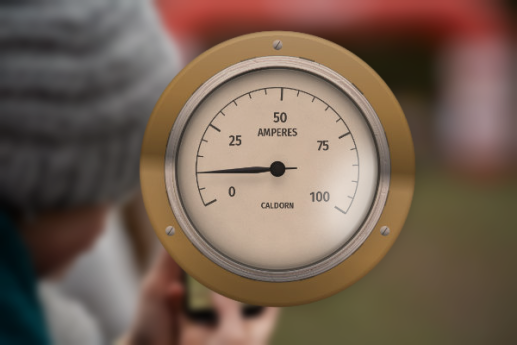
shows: 10 A
